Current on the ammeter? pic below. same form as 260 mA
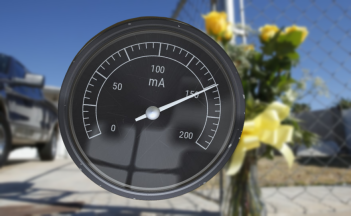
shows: 150 mA
